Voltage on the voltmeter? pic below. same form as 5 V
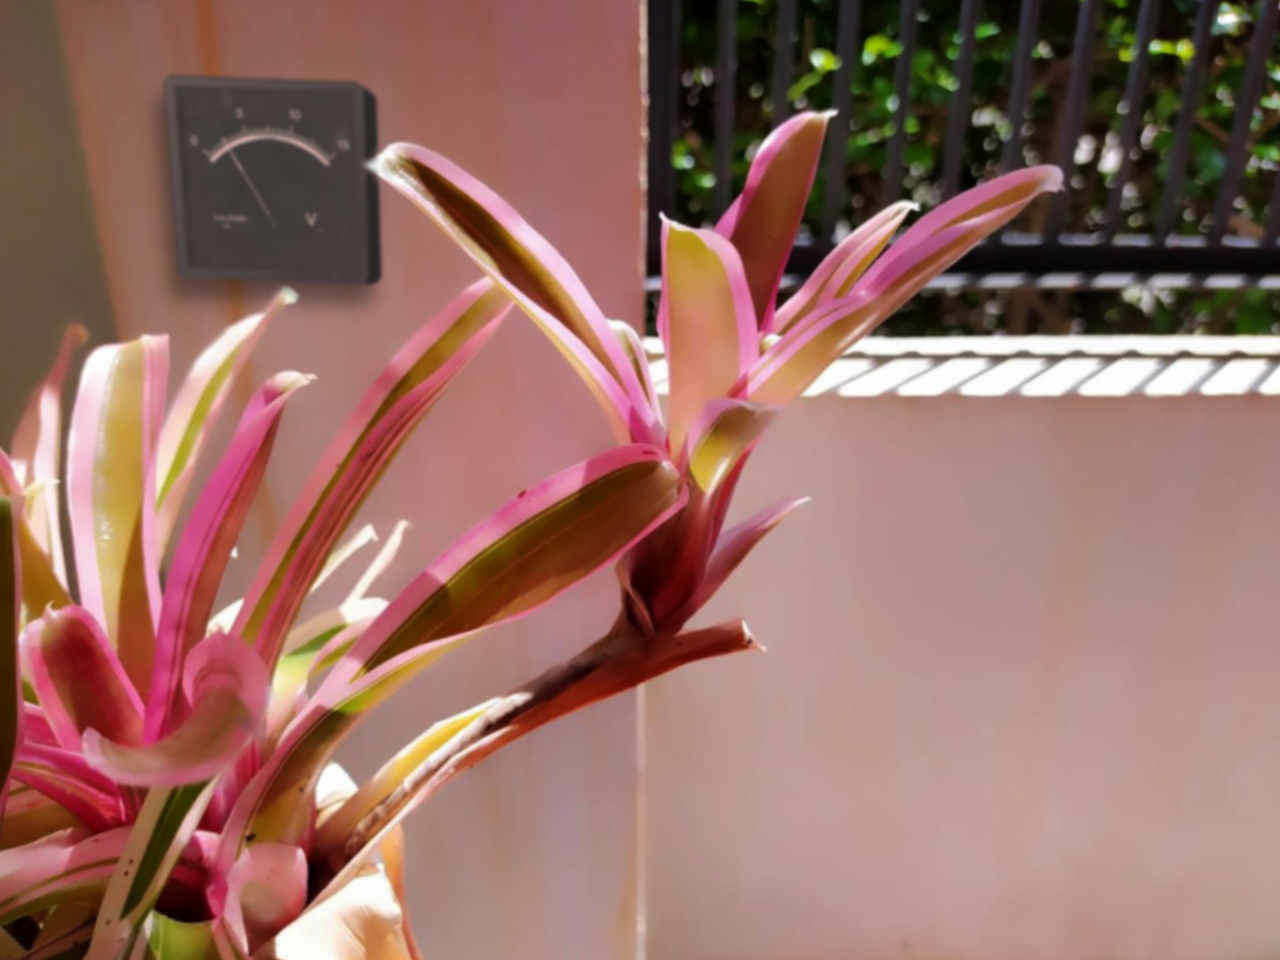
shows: 2.5 V
